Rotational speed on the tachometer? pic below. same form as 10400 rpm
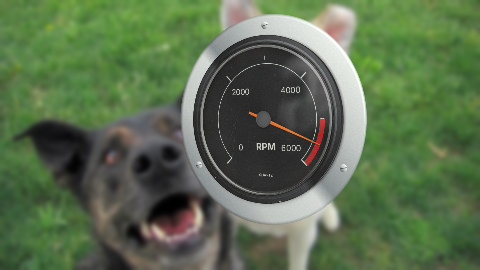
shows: 5500 rpm
